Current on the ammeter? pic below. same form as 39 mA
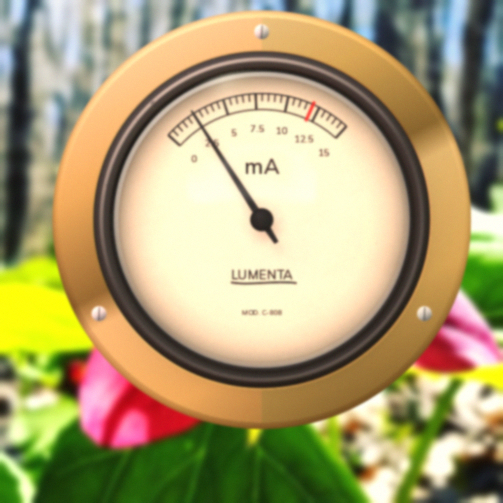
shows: 2.5 mA
